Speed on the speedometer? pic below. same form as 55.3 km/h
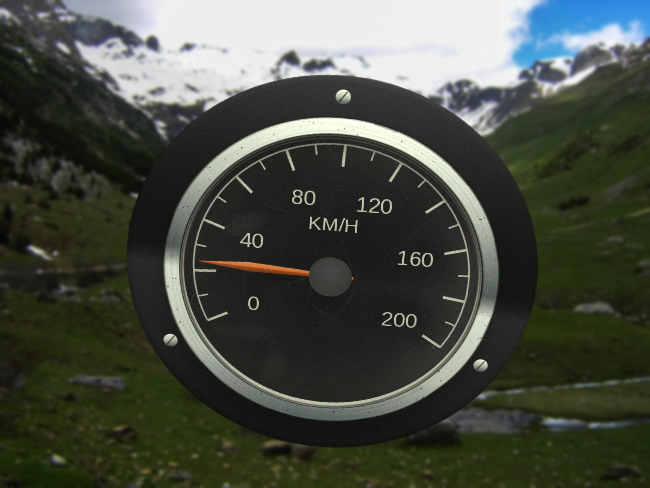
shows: 25 km/h
